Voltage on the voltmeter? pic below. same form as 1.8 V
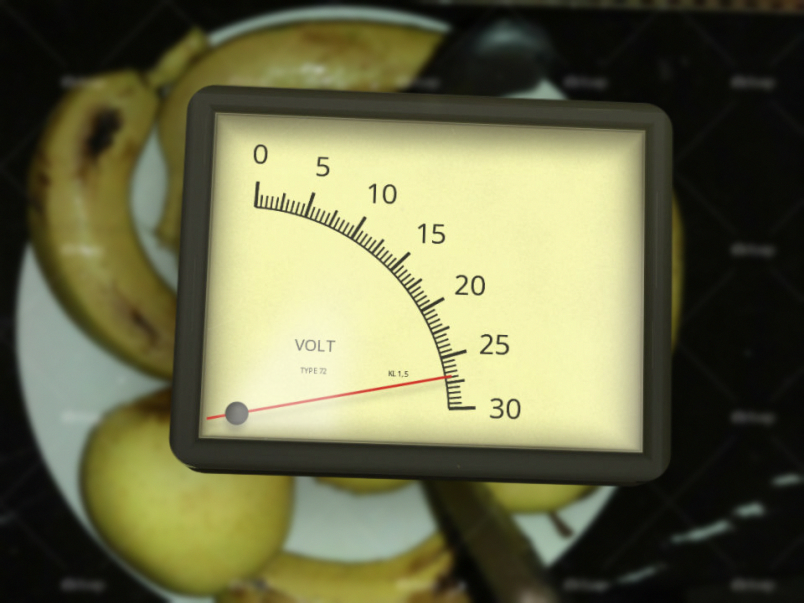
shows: 27 V
